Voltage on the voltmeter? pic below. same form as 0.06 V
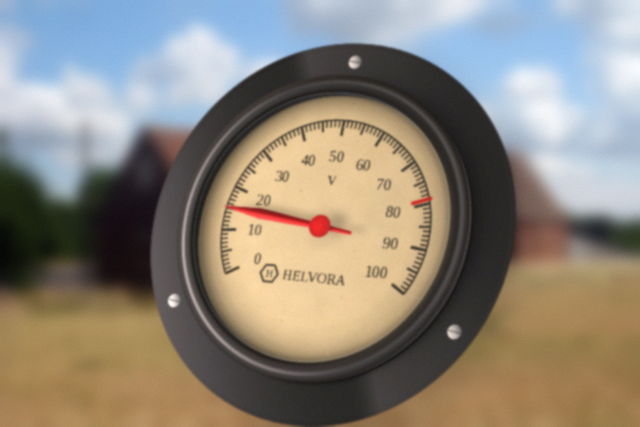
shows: 15 V
